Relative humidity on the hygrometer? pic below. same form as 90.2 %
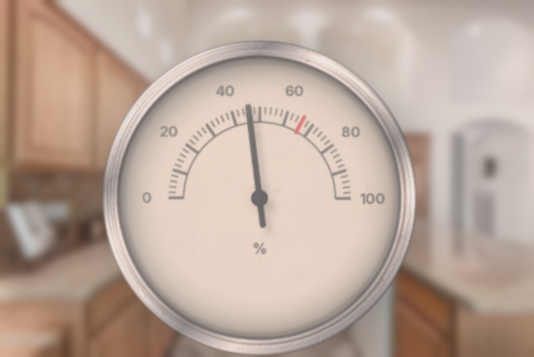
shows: 46 %
